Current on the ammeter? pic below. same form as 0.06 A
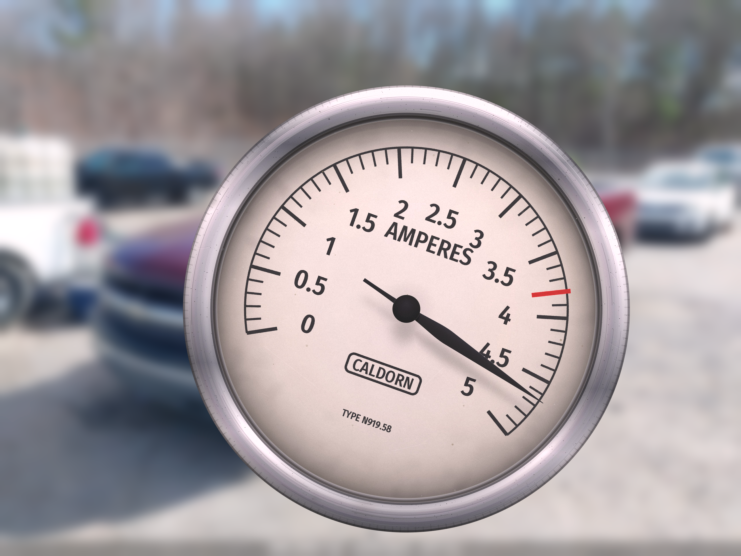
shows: 4.65 A
